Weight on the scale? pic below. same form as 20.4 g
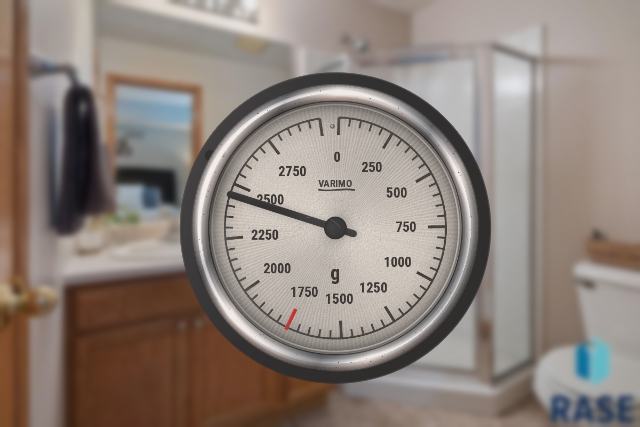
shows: 2450 g
